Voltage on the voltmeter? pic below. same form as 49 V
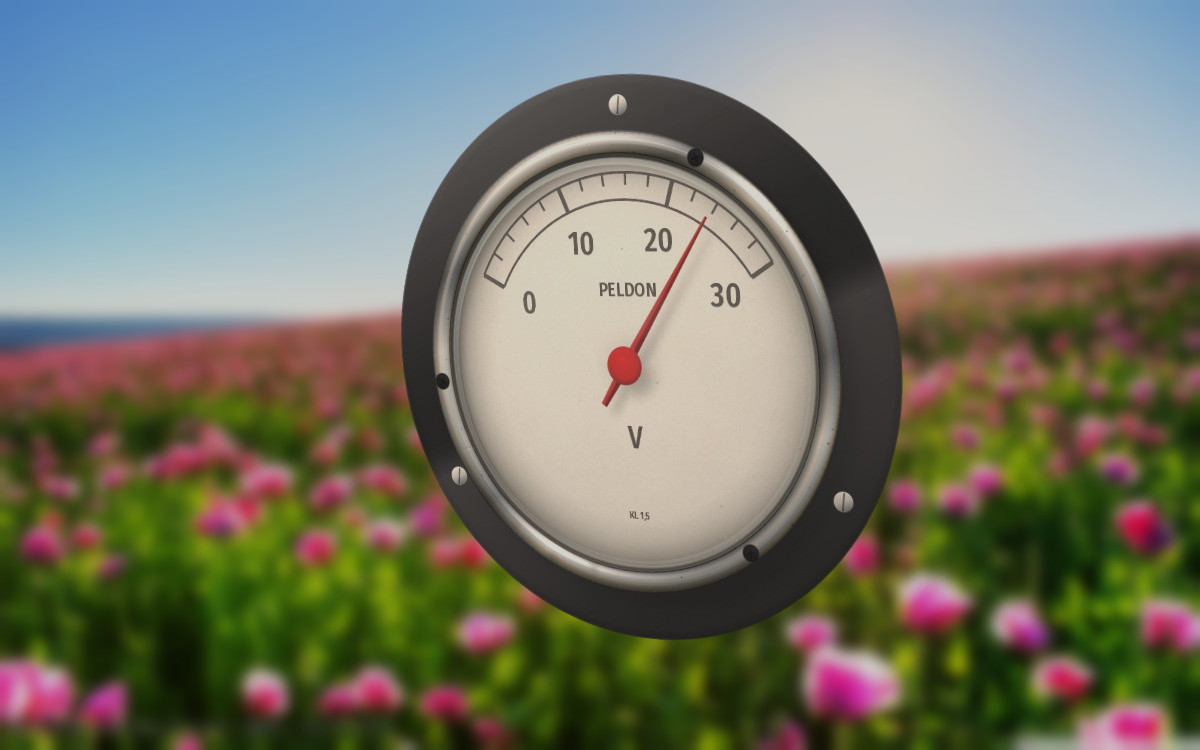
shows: 24 V
